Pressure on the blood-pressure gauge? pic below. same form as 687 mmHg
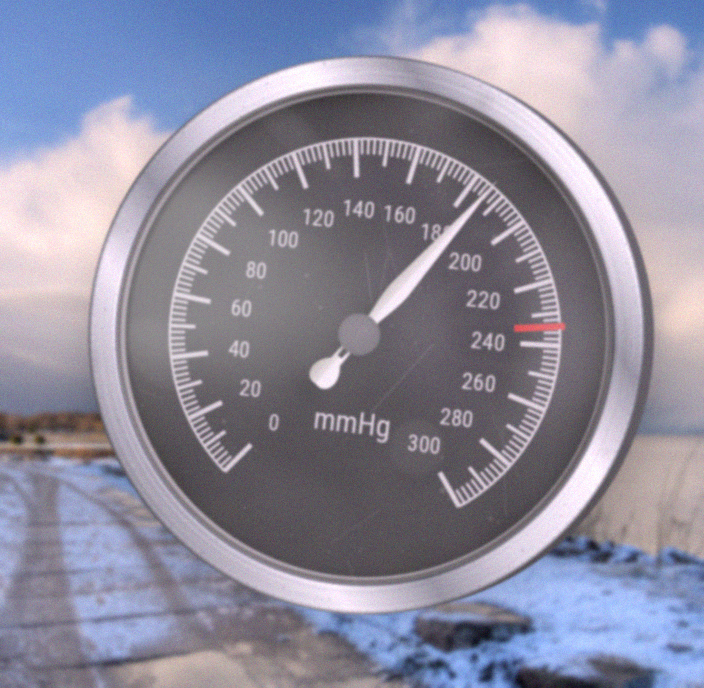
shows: 186 mmHg
